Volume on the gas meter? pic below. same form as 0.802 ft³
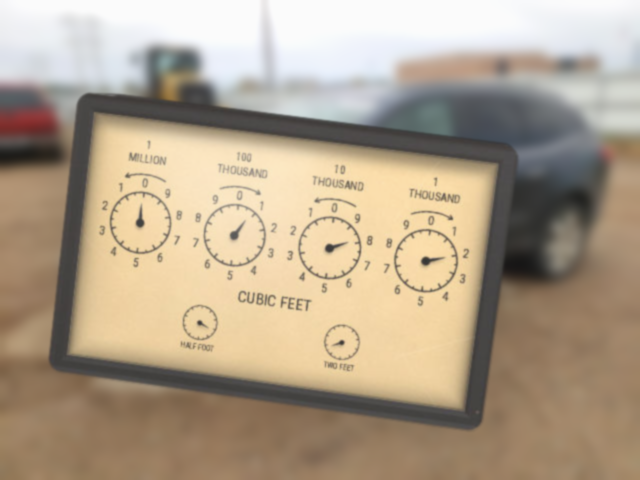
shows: 8200 ft³
